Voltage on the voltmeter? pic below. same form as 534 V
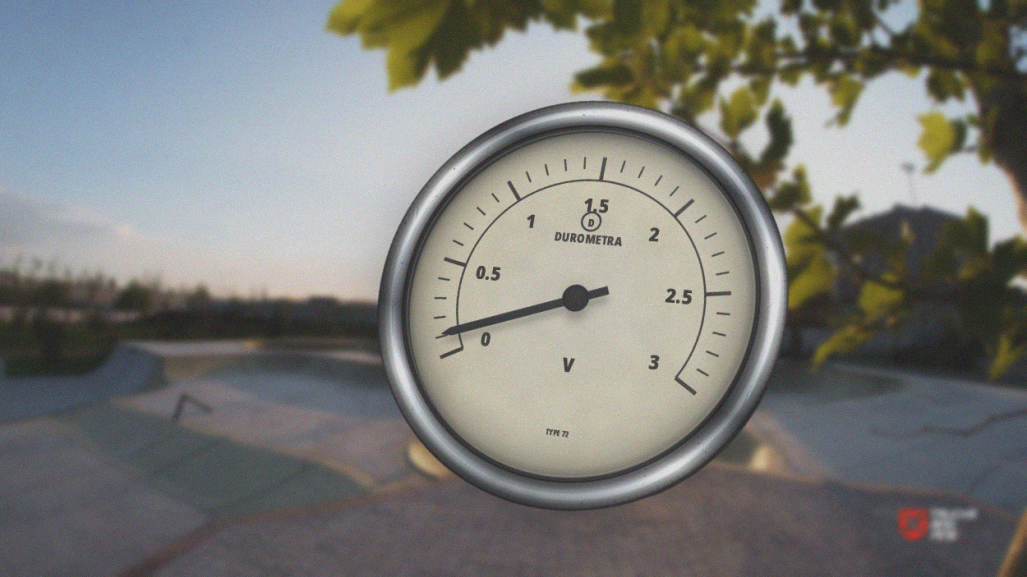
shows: 0.1 V
